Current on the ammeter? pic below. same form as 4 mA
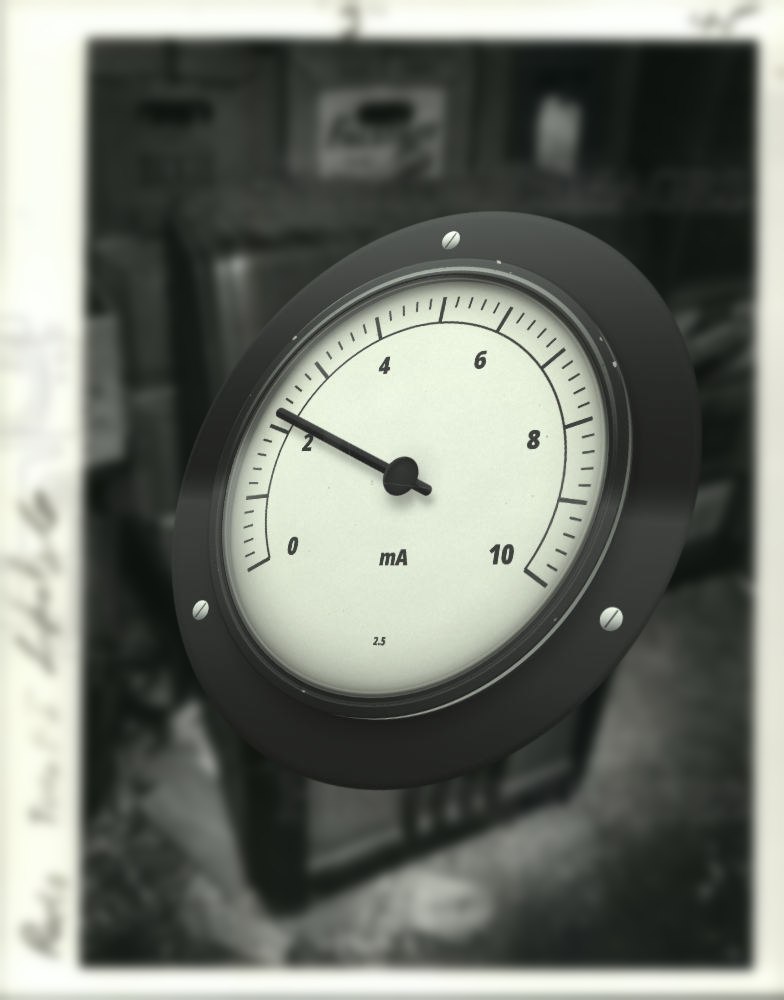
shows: 2.2 mA
